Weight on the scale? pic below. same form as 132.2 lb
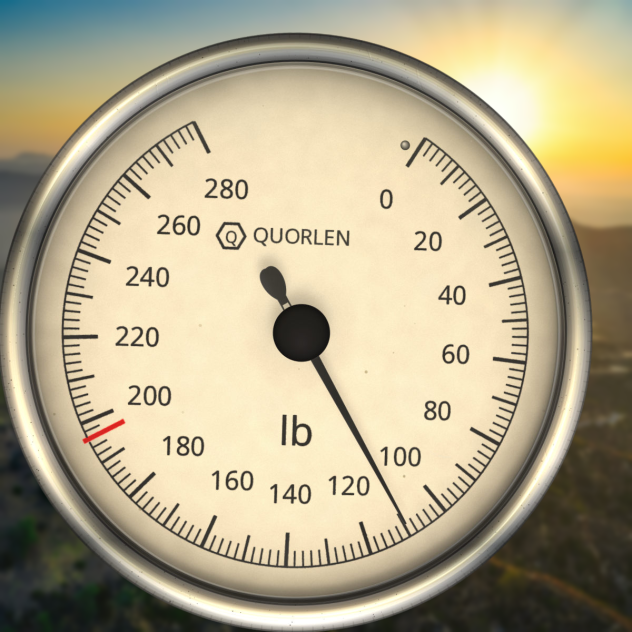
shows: 110 lb
